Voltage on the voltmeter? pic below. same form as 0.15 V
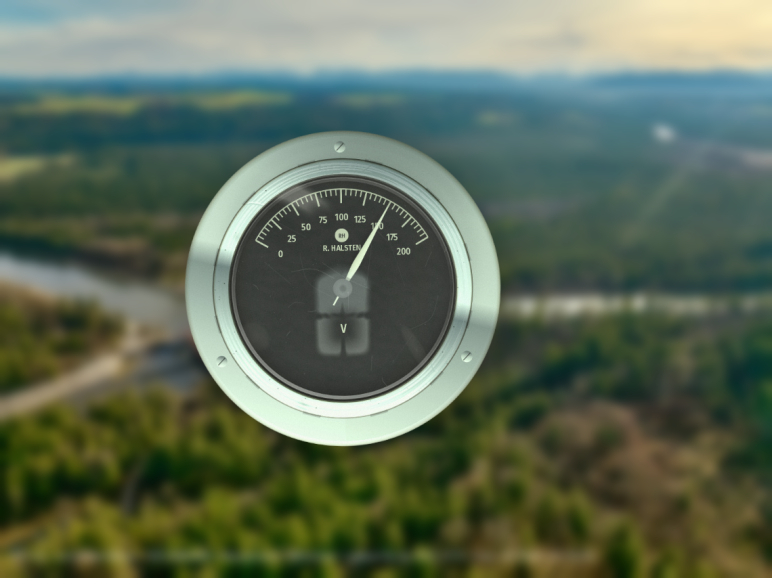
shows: 150 V
